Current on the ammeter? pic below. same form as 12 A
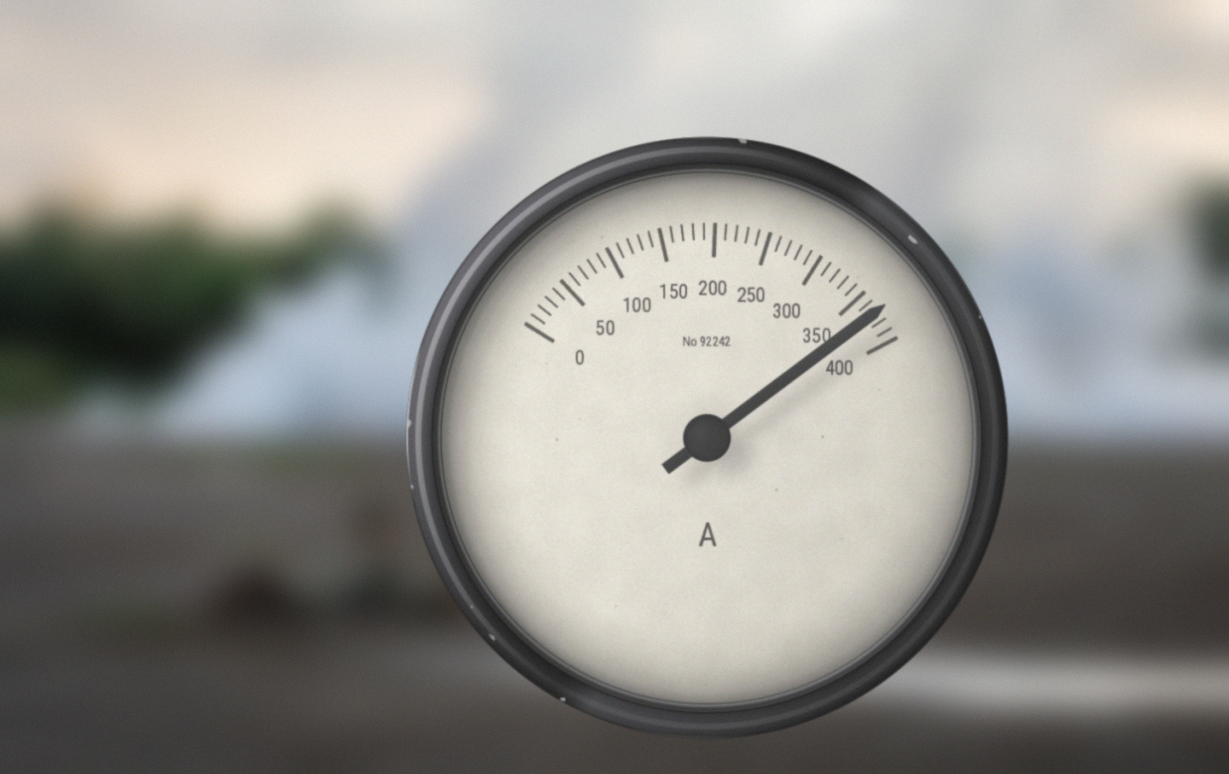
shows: 370 A
